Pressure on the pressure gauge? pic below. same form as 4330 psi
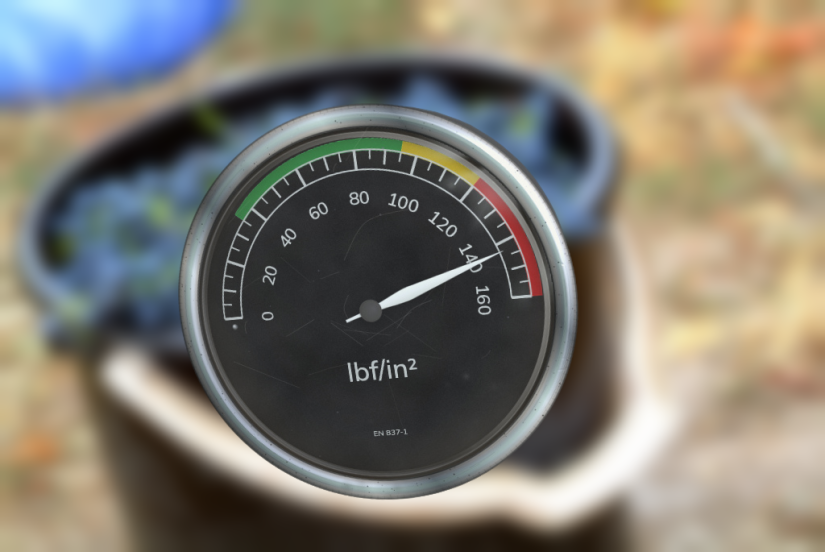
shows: 142.5 psi
